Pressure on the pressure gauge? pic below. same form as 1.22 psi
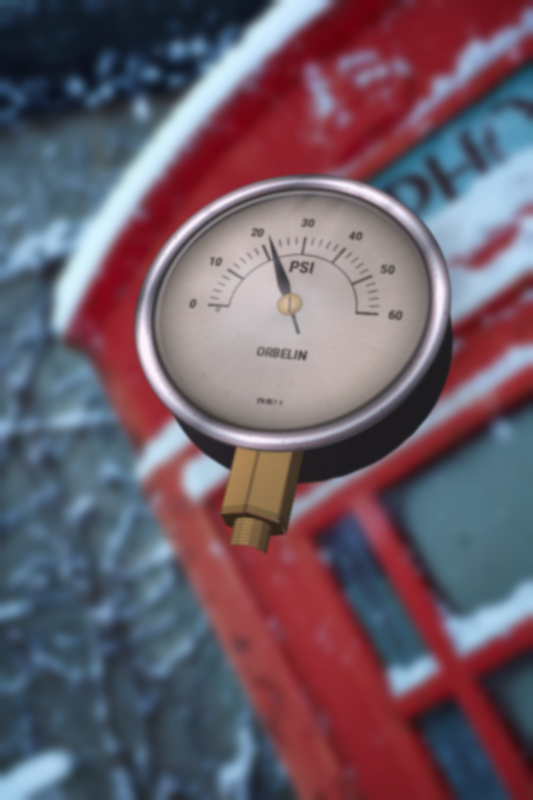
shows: 22 psi
